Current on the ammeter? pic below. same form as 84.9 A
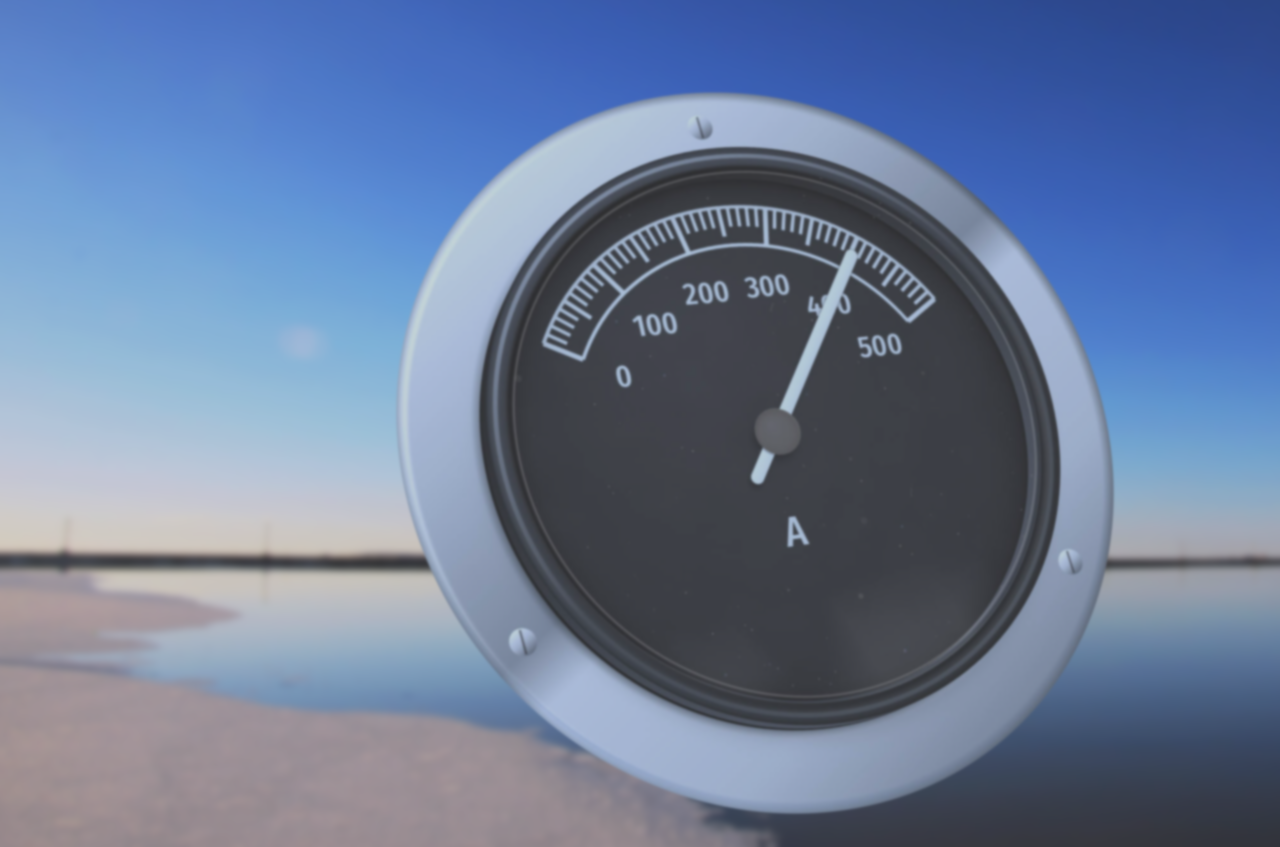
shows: 400 A
